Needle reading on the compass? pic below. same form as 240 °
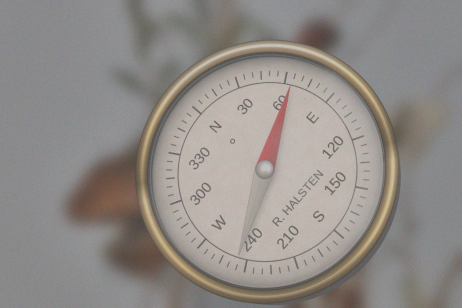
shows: 65 °
